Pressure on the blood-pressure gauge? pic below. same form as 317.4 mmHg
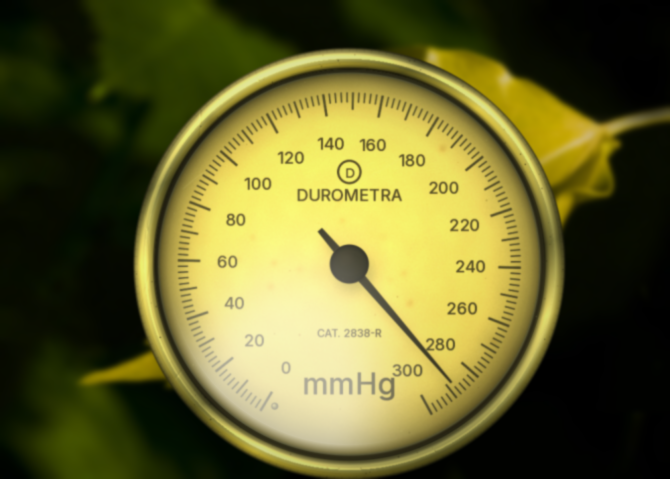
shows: 288 mmHg
